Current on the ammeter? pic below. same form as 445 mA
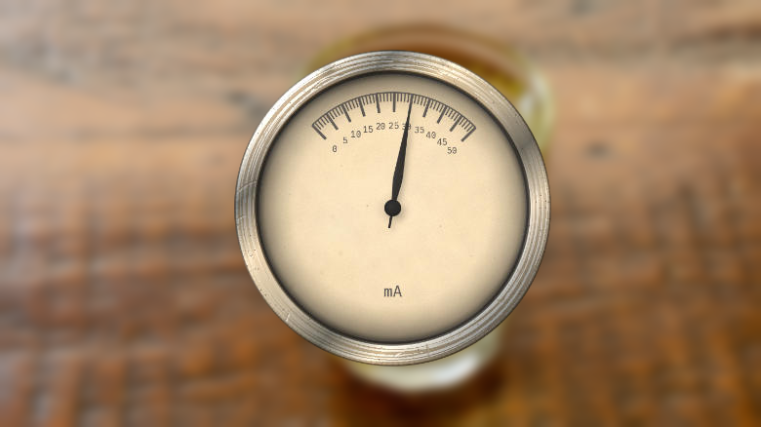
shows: 30 mA
